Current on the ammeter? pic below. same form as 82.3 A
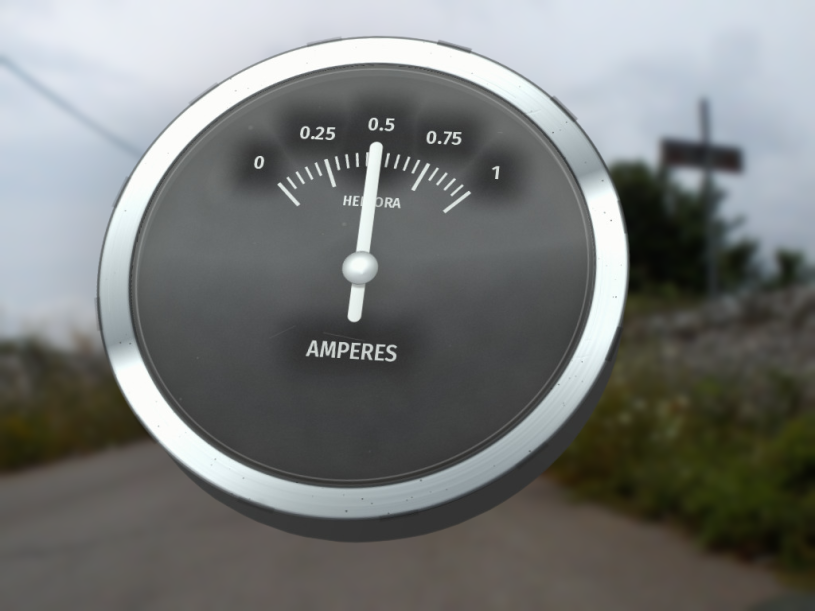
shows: 0.5 A
